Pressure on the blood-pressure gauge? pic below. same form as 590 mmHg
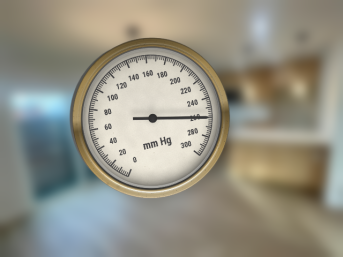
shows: 260 mmHg
